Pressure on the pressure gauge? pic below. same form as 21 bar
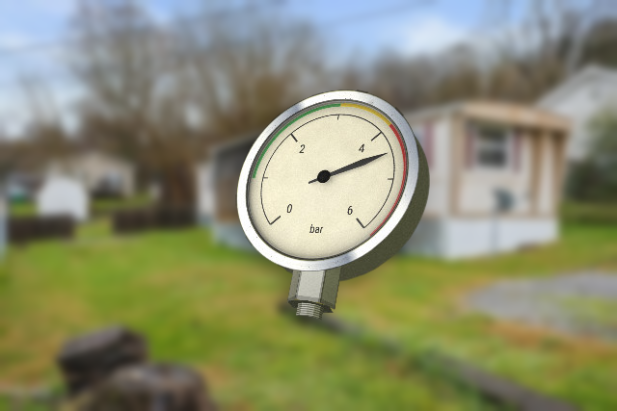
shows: 4.5 bar
